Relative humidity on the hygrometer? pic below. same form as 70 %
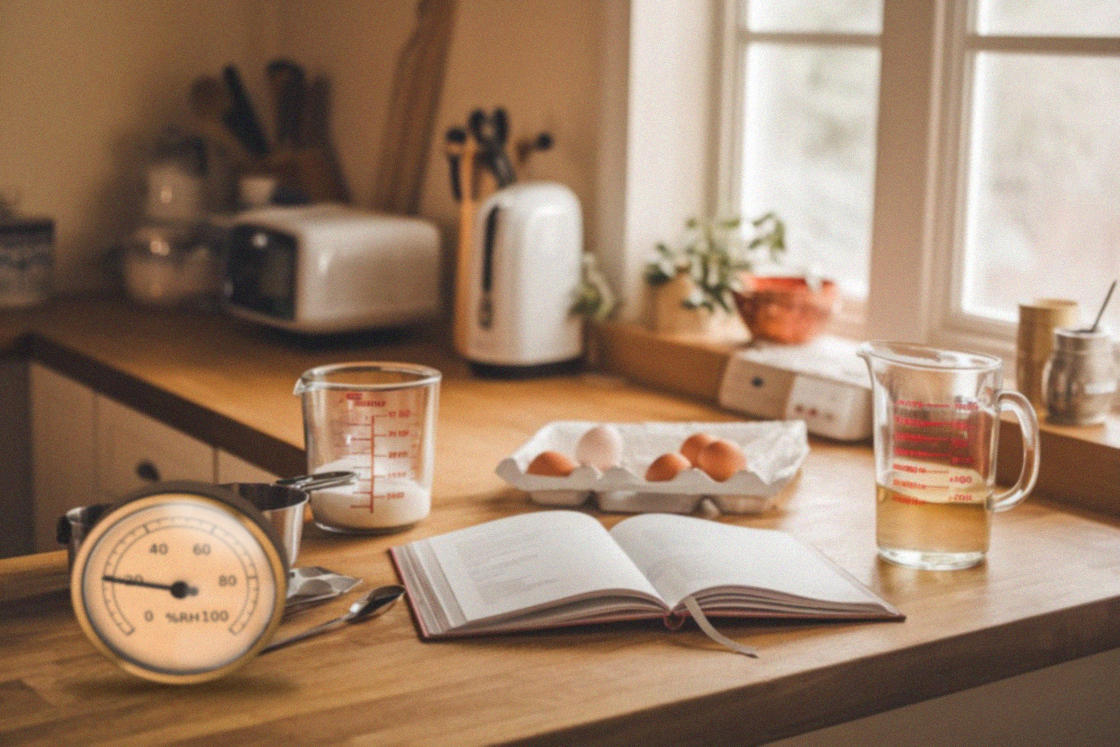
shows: 20 %
